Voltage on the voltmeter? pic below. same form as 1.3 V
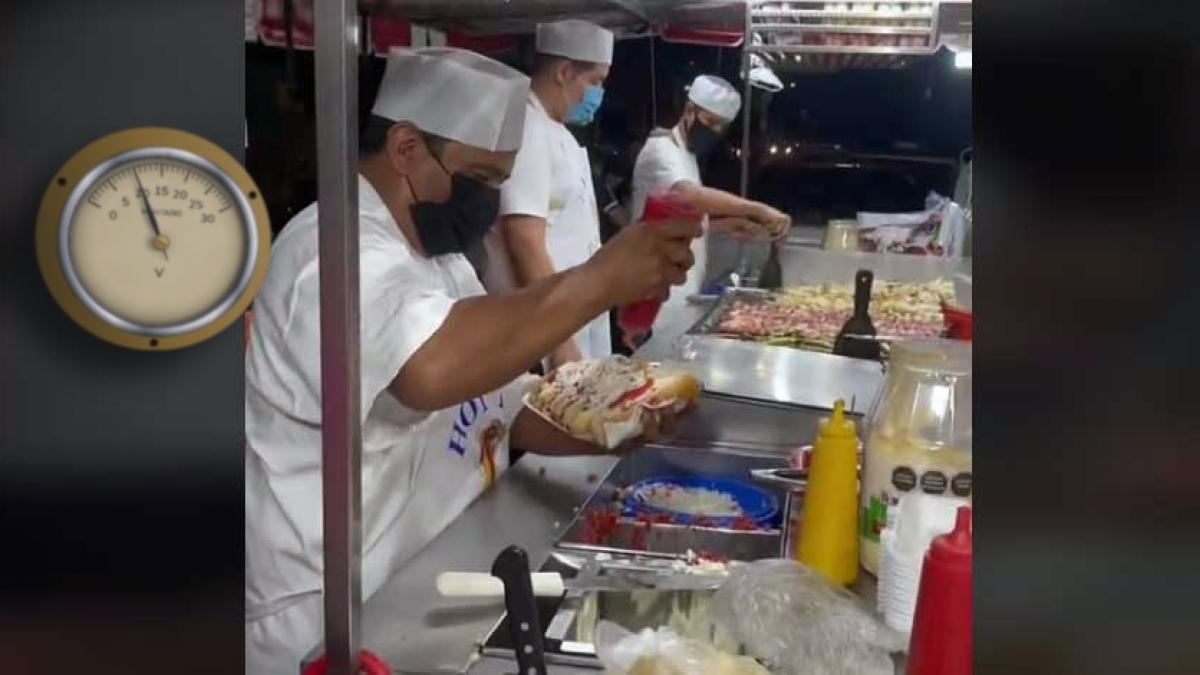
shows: 10 V
